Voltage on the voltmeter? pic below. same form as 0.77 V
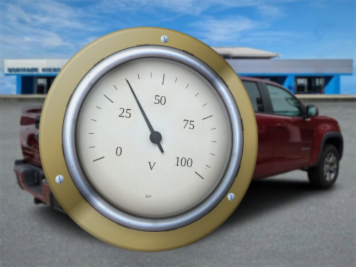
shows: 35 V
